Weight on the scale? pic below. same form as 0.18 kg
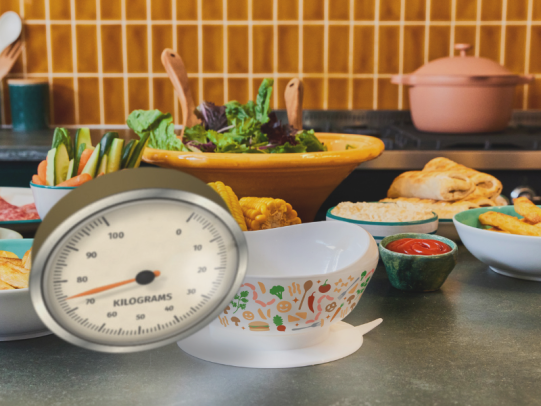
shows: 75 kg
